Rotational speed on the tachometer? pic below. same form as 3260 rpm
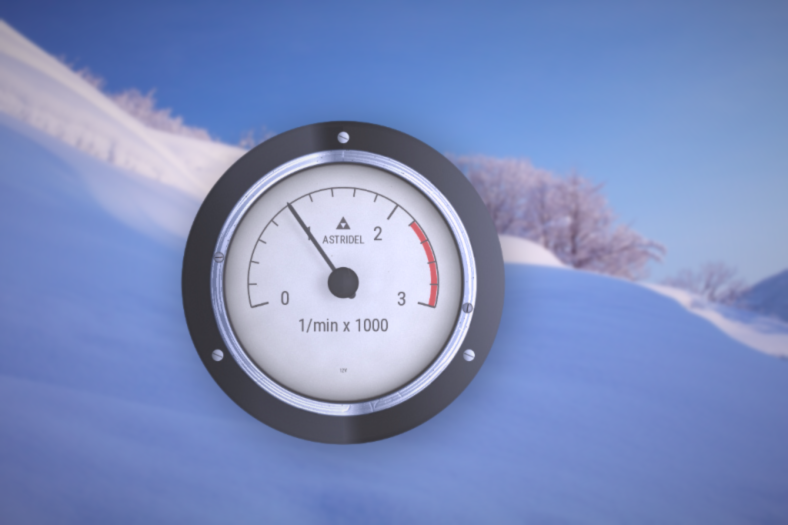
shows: 1000 rpm
